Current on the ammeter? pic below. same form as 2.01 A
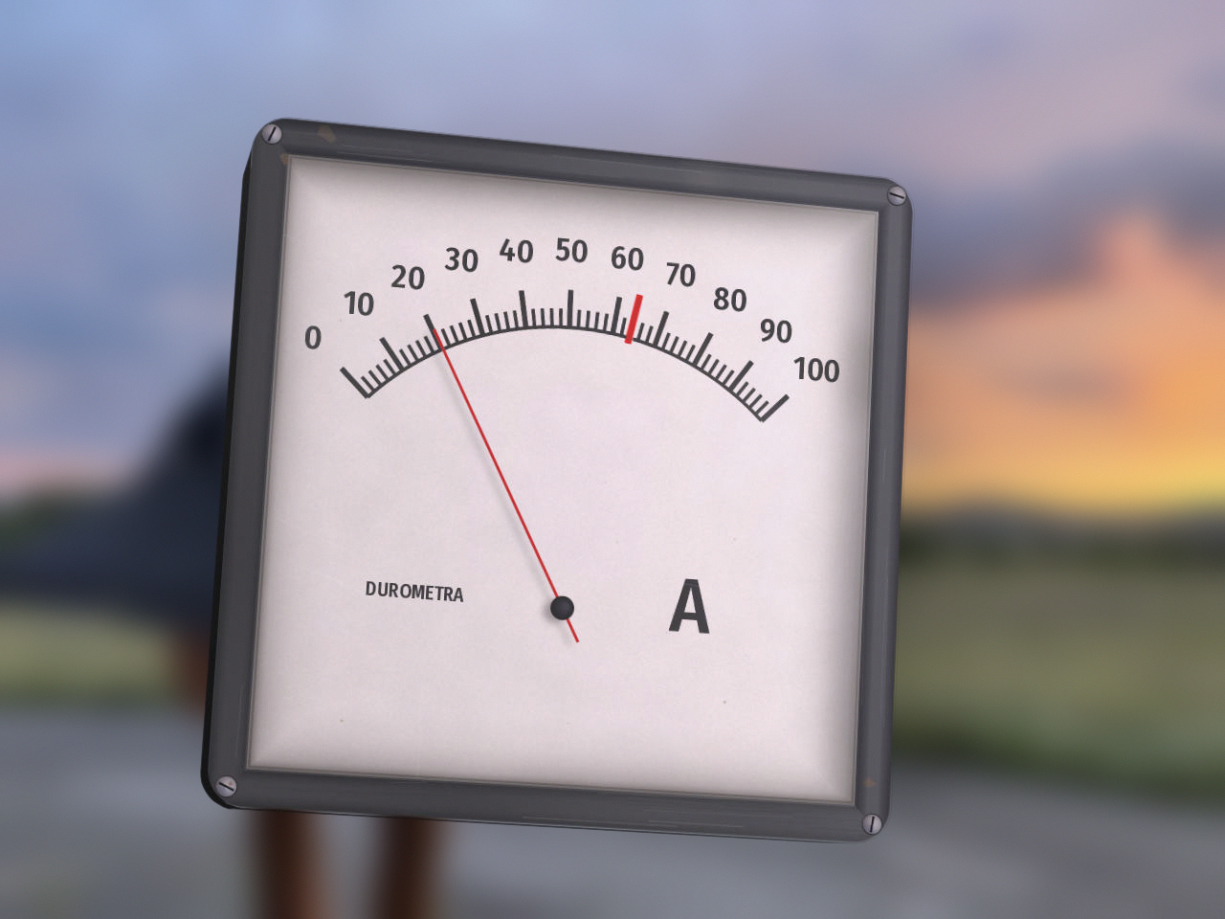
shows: 20 A
